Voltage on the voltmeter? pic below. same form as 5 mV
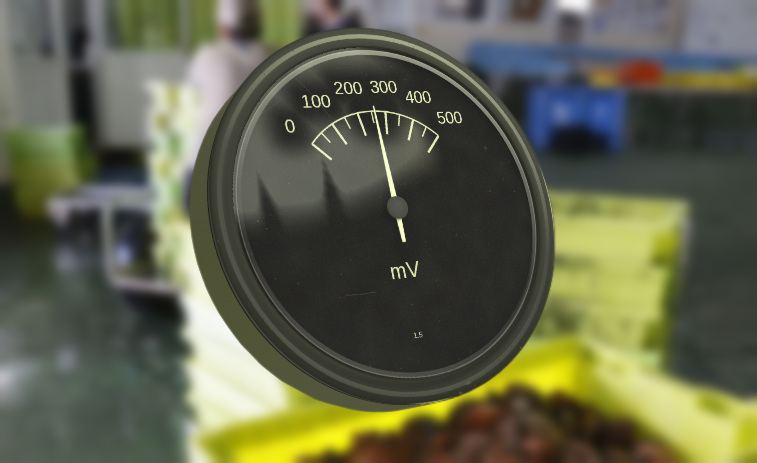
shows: 250 mV
